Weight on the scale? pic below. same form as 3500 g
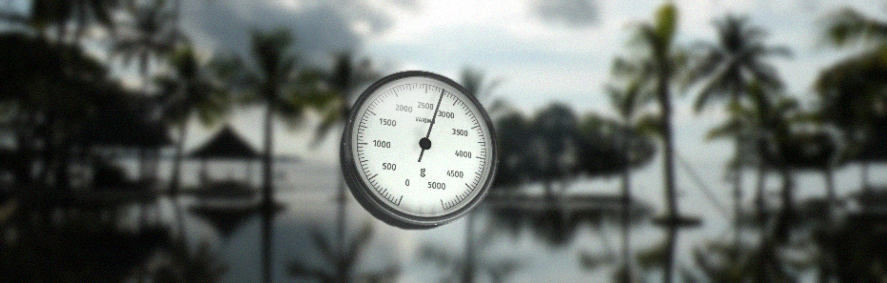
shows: 2750 g
